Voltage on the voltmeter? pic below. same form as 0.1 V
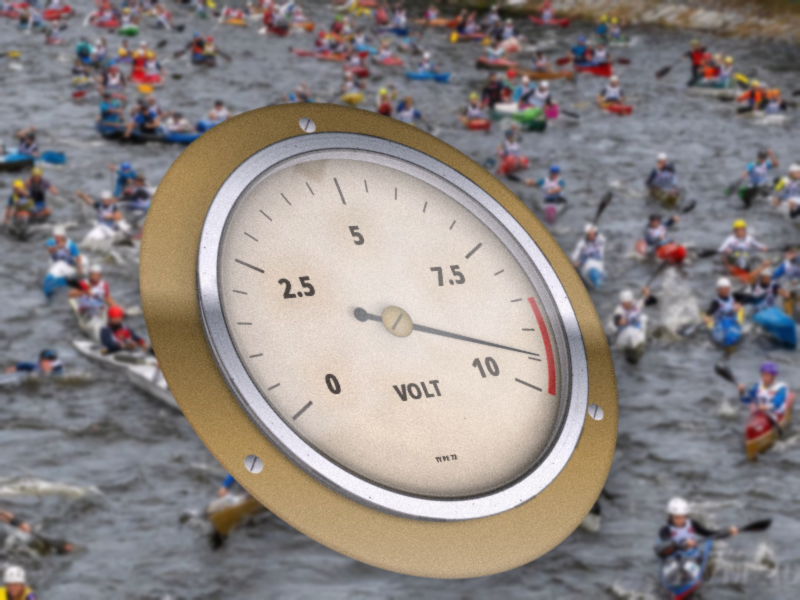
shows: 9.5 V
